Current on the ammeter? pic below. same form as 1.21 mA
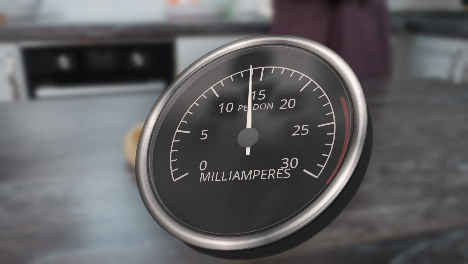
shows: 14 mA
